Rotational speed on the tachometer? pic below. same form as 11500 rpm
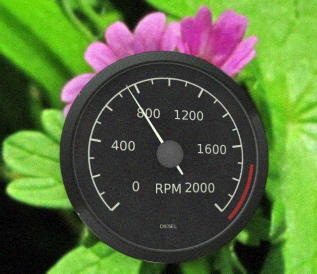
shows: 750 rpm
